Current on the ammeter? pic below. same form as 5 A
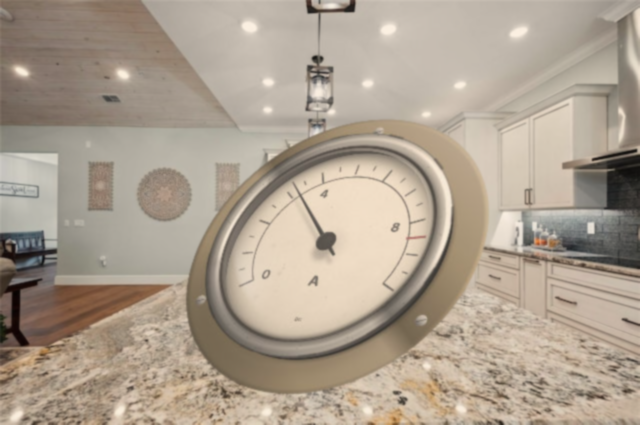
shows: 3.25 A
